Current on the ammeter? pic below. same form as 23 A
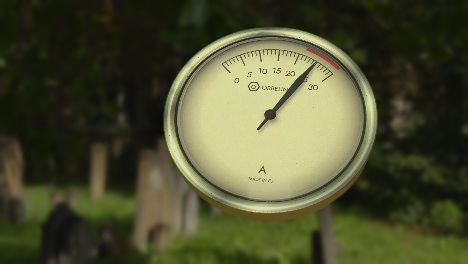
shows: 25 A
